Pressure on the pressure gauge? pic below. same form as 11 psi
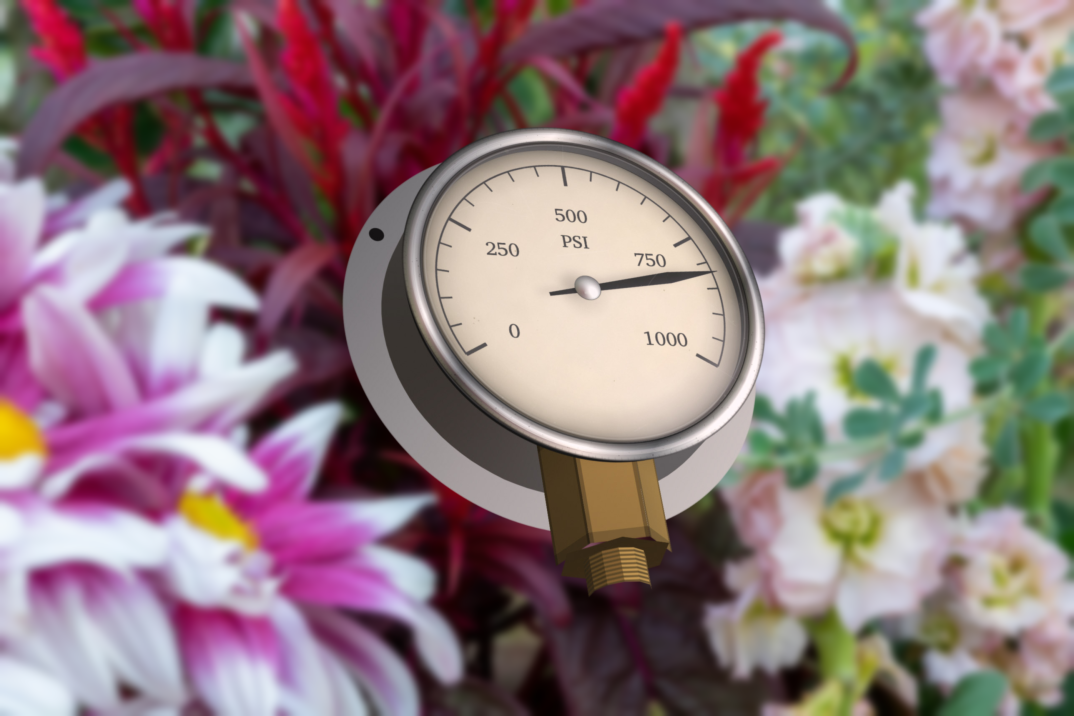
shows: 825 psi
